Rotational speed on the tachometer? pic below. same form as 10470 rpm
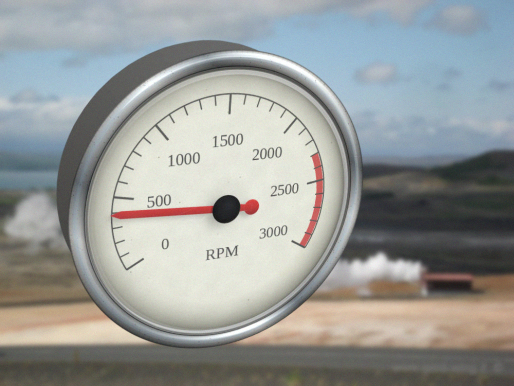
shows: 400 rpm
